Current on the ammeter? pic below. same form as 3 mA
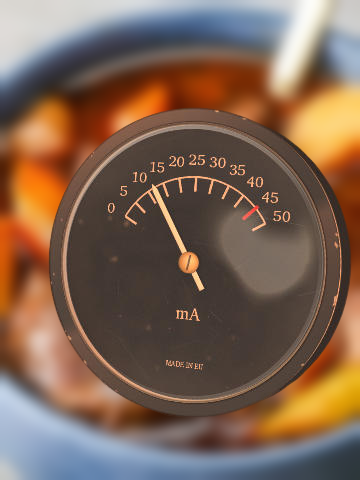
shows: 12.5 mA
